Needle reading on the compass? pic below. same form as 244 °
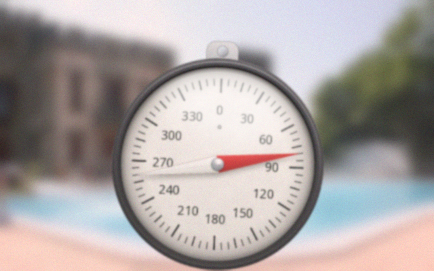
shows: 80 °
